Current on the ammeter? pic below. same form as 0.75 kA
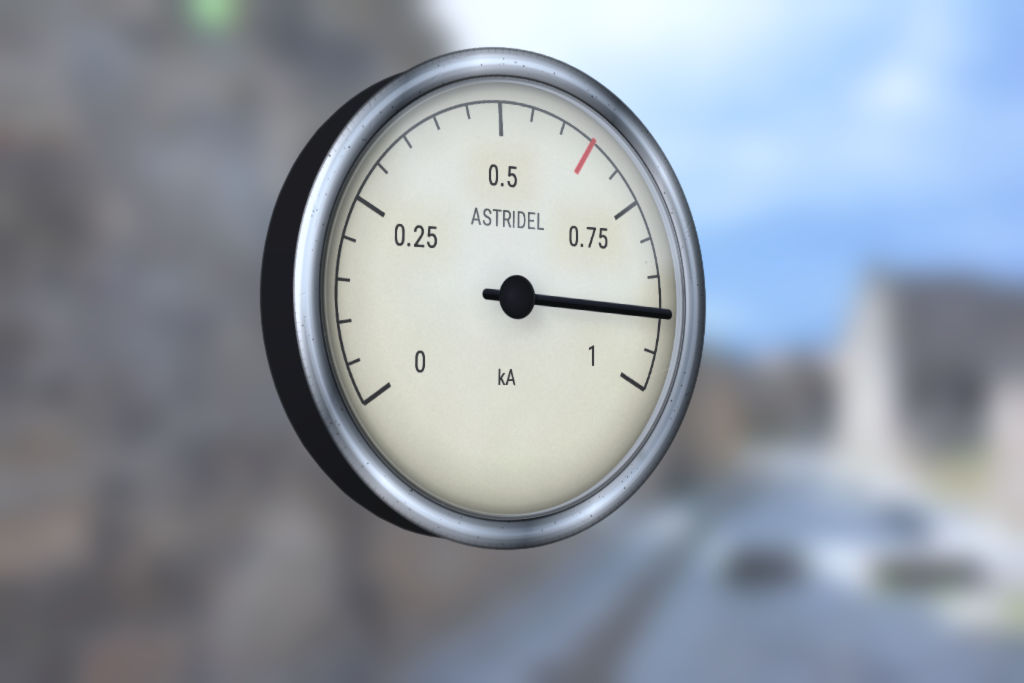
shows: 0.9 kA
